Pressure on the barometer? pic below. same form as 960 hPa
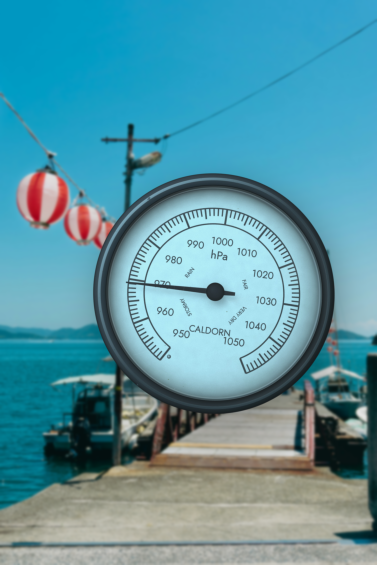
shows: 969 hPa
